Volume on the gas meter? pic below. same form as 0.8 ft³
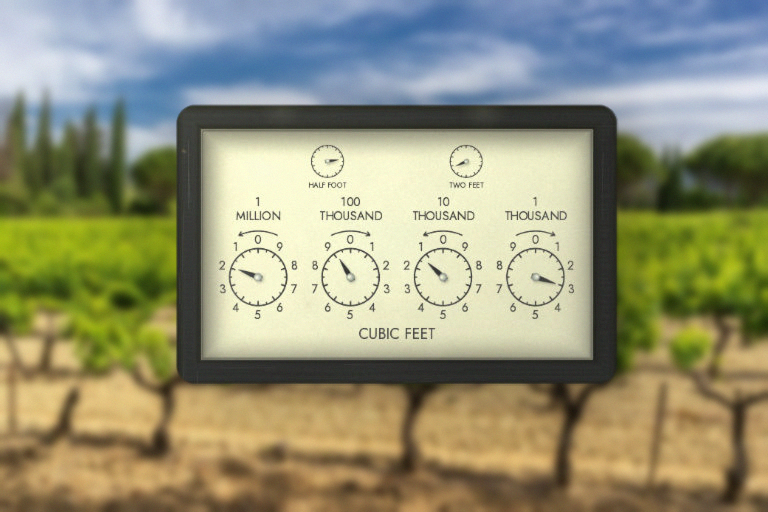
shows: 191300 ft³
